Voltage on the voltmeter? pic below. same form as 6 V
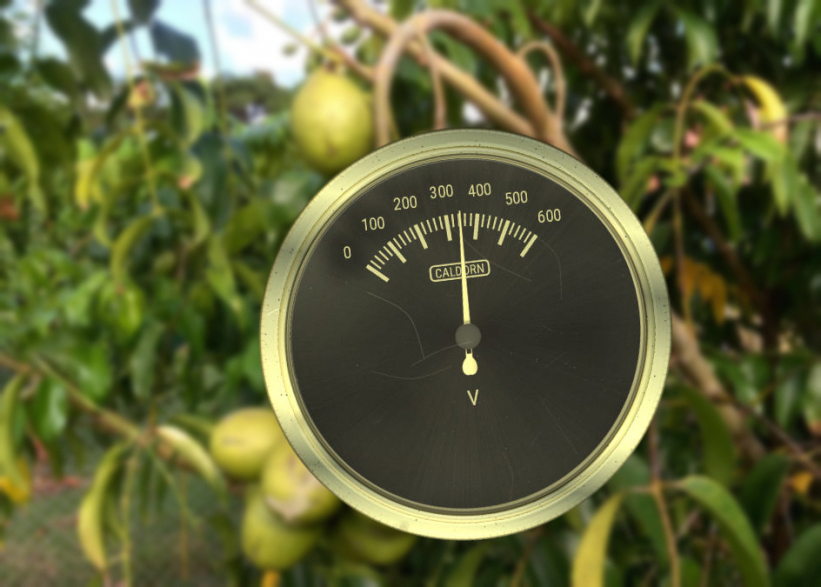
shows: 340 V
